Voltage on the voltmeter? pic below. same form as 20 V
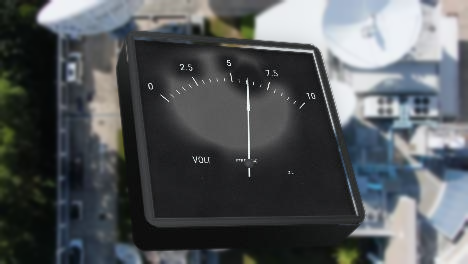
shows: 6 V
